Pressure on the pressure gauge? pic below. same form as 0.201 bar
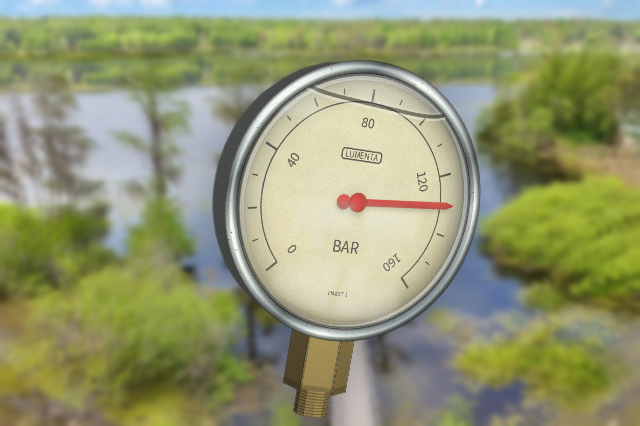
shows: 130 bar
